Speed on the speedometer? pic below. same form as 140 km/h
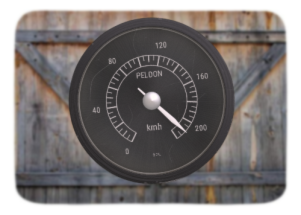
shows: 210 km/h
